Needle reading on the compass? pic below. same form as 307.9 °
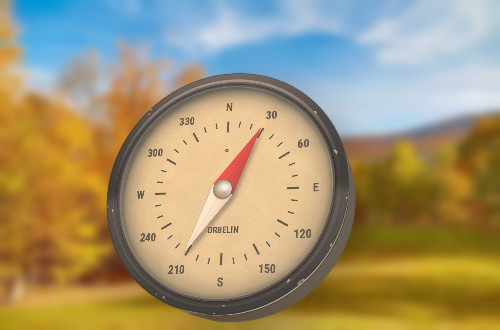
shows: 30 °
